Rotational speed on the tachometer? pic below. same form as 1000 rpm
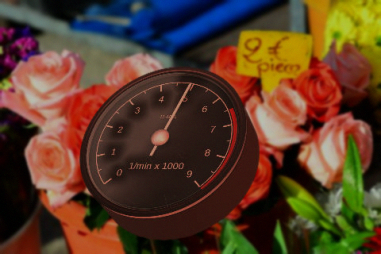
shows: 5000 rpm
